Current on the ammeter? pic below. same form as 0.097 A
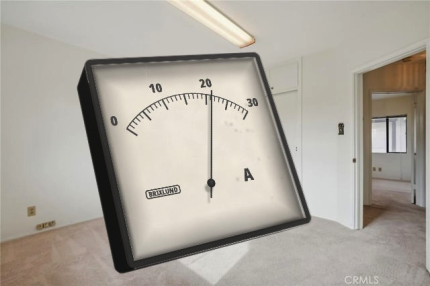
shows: 21 A
